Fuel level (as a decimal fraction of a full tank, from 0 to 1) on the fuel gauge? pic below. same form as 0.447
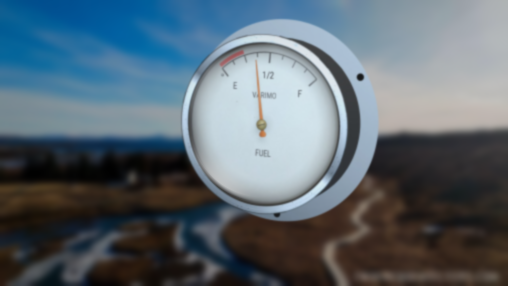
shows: 0.375
